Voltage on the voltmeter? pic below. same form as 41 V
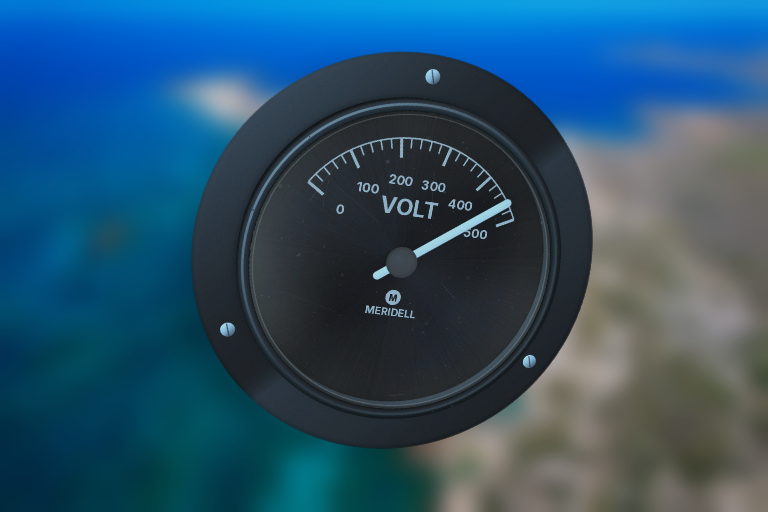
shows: 460 V
